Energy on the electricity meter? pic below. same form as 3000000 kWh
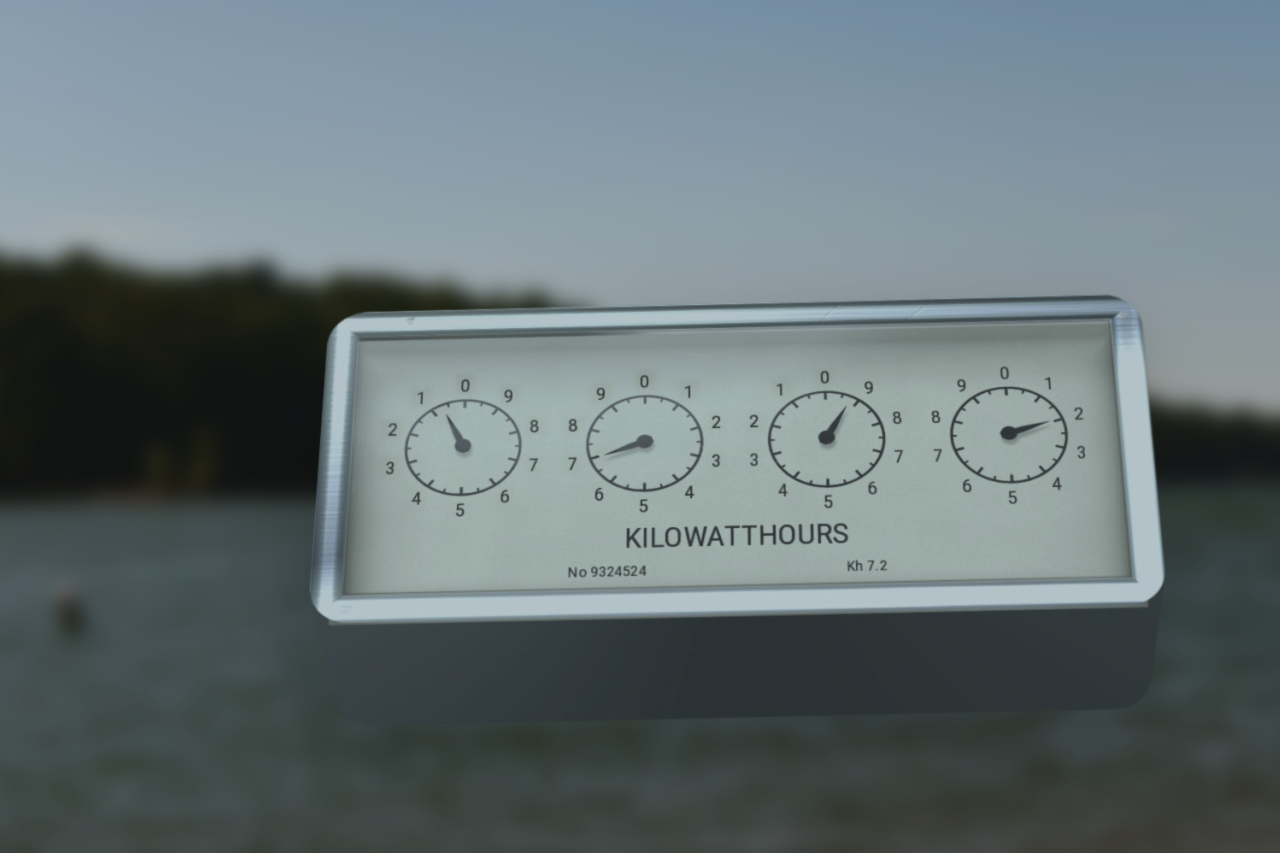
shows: 692 kWh
